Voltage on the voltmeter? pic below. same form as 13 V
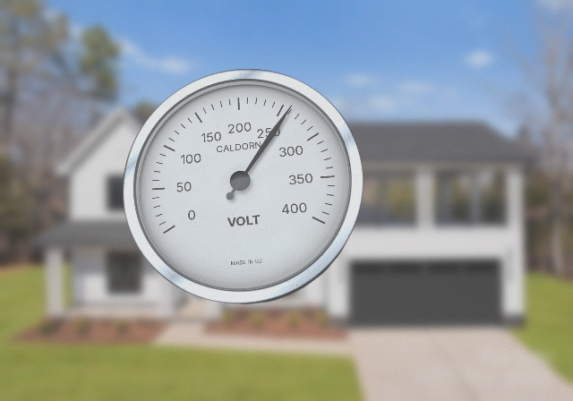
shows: 260 V
